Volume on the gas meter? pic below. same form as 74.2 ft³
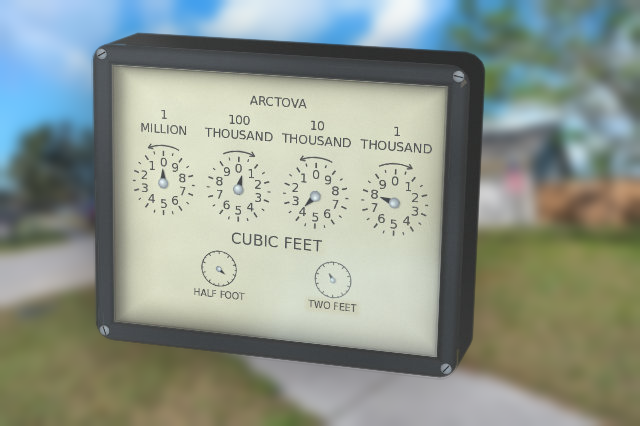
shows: 3800 ft³
